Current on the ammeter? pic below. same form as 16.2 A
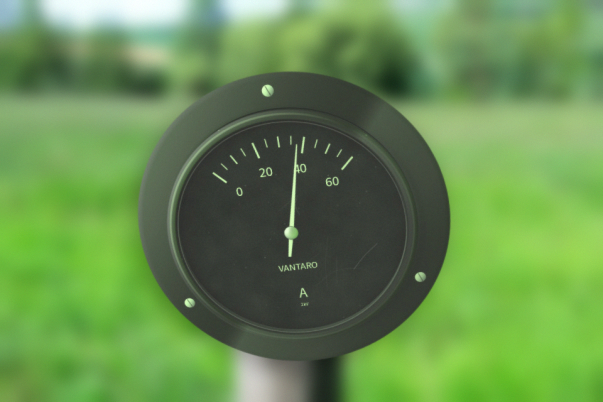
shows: 37.5 A
